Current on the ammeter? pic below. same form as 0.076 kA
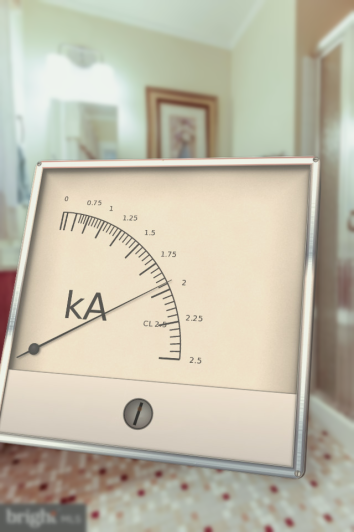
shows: 1.95 kA
